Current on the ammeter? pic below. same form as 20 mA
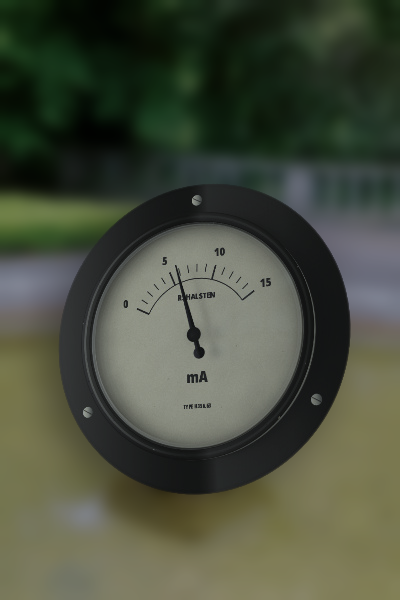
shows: 6 mA
